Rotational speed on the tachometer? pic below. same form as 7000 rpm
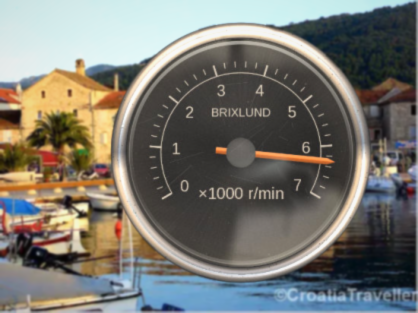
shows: 6300 rpm
